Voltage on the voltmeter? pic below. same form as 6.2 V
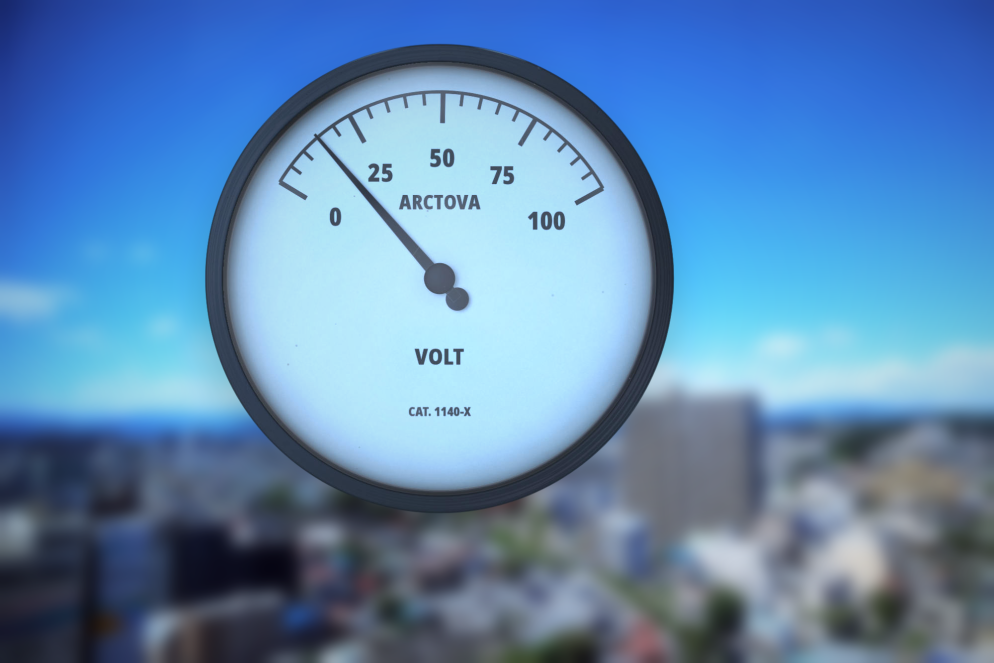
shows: 15 V
